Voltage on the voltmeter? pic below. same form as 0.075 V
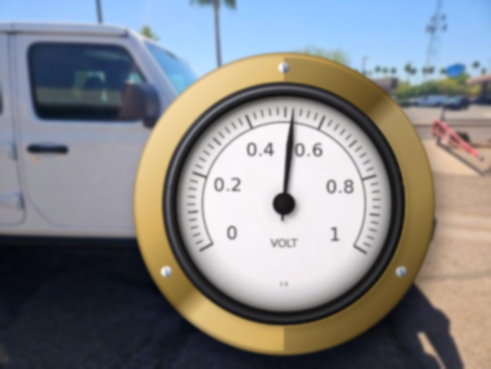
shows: 0.52 V
